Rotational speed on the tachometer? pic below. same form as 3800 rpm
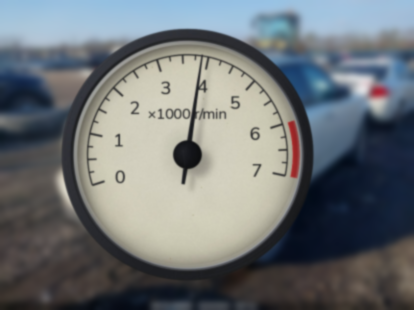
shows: 3875 rpm
